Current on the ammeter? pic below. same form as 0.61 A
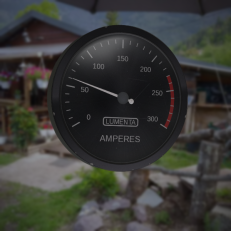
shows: 60 A
